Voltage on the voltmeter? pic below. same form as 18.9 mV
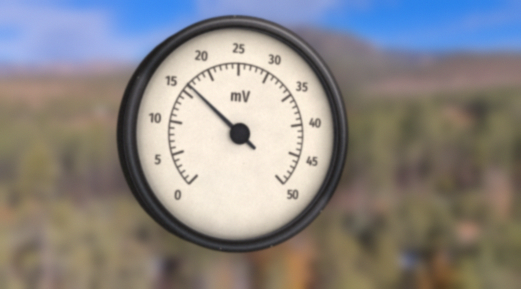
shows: 16 mV
